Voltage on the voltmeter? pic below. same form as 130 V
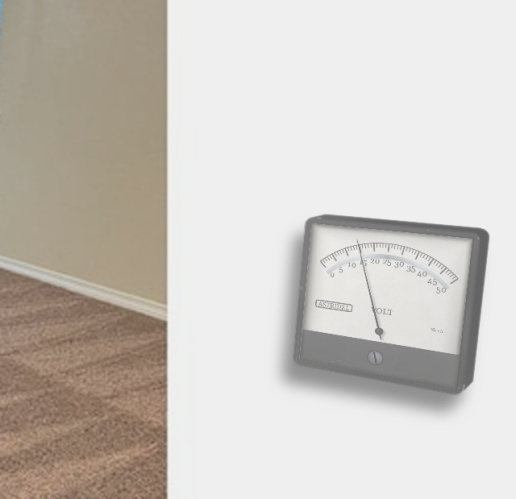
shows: 15 V
